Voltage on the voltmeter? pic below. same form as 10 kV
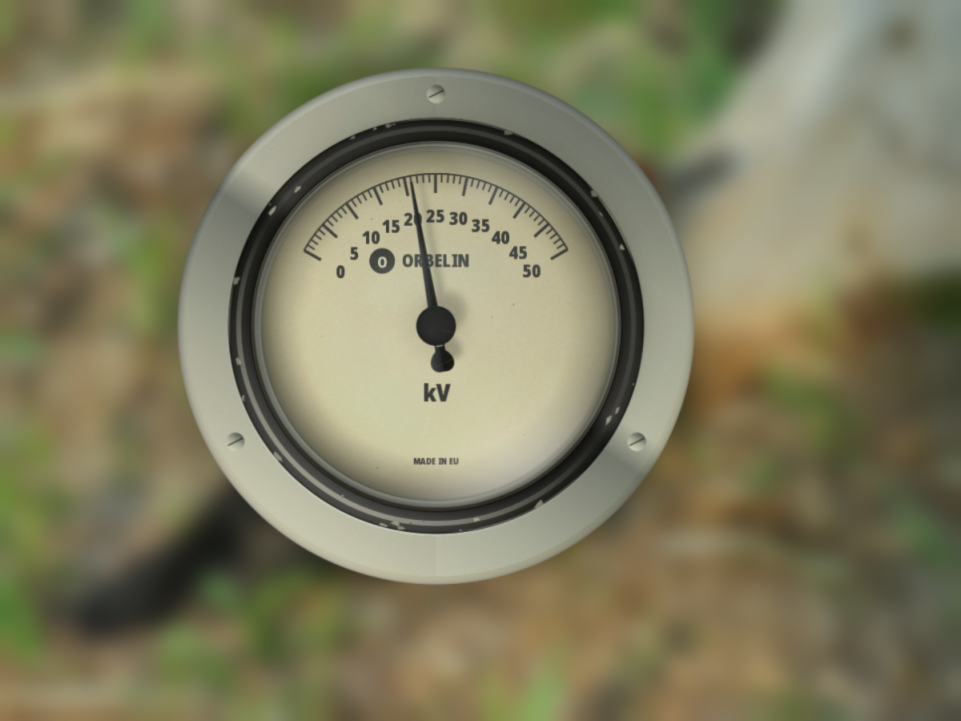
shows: 21 kV
